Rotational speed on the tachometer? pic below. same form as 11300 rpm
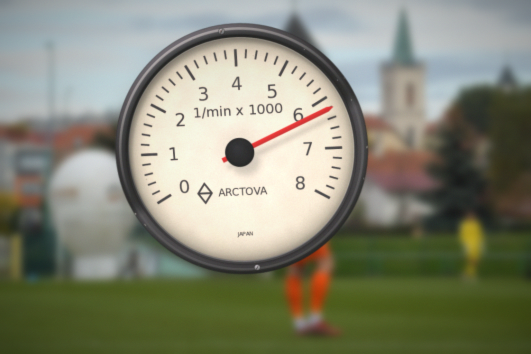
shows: 6200 rpm
